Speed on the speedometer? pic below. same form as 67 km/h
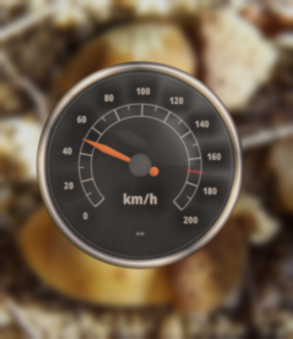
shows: 50 km/h
